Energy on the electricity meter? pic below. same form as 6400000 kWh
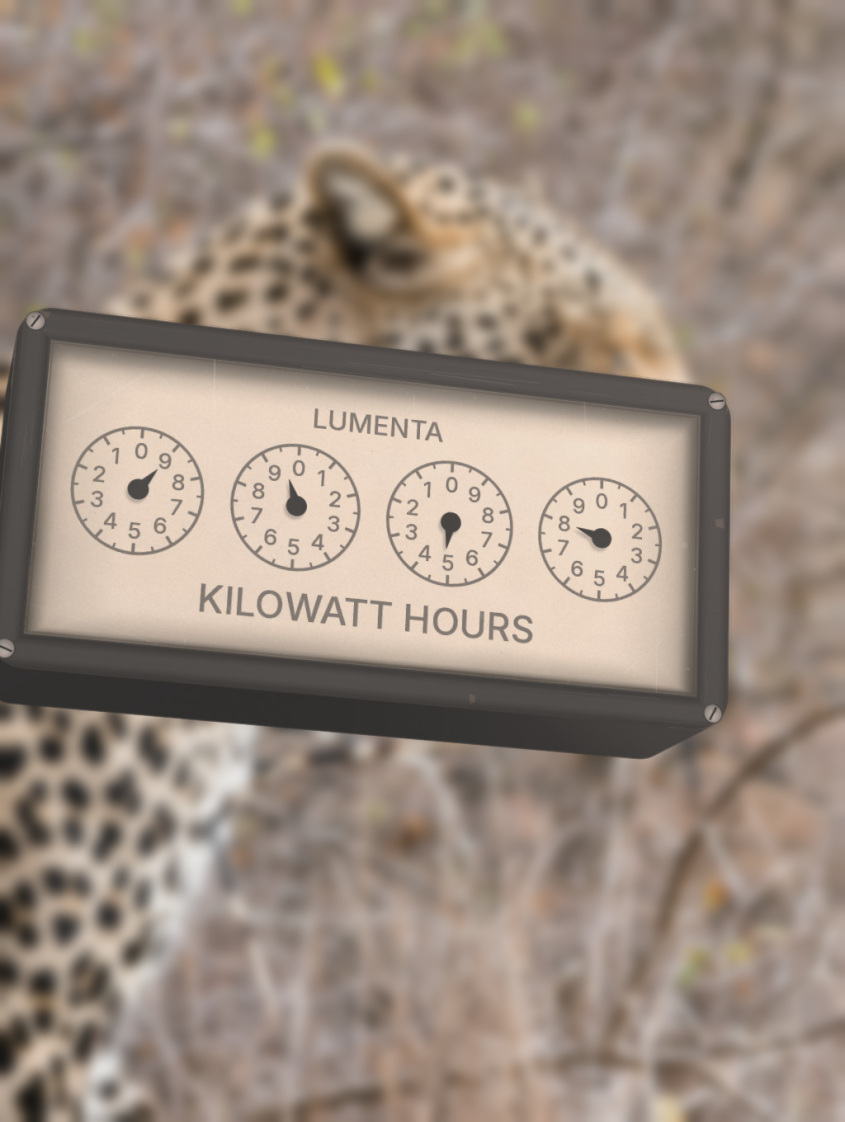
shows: 8948 kWh
